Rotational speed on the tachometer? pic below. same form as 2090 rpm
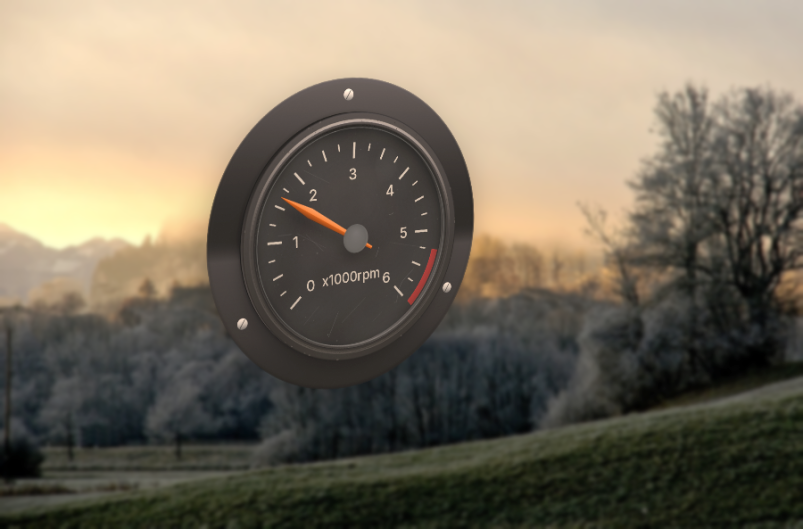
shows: 1625 rpm
